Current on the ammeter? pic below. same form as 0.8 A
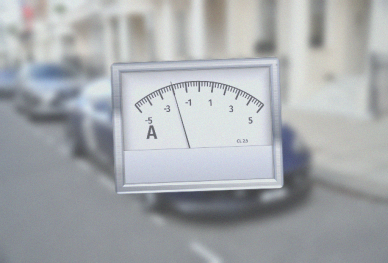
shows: -2 A
